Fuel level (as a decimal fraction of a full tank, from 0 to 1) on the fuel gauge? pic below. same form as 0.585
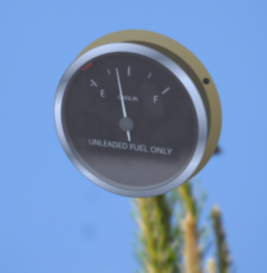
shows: 0.375
